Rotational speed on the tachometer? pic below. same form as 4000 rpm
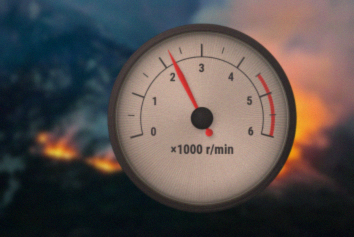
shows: 2250 rpm
